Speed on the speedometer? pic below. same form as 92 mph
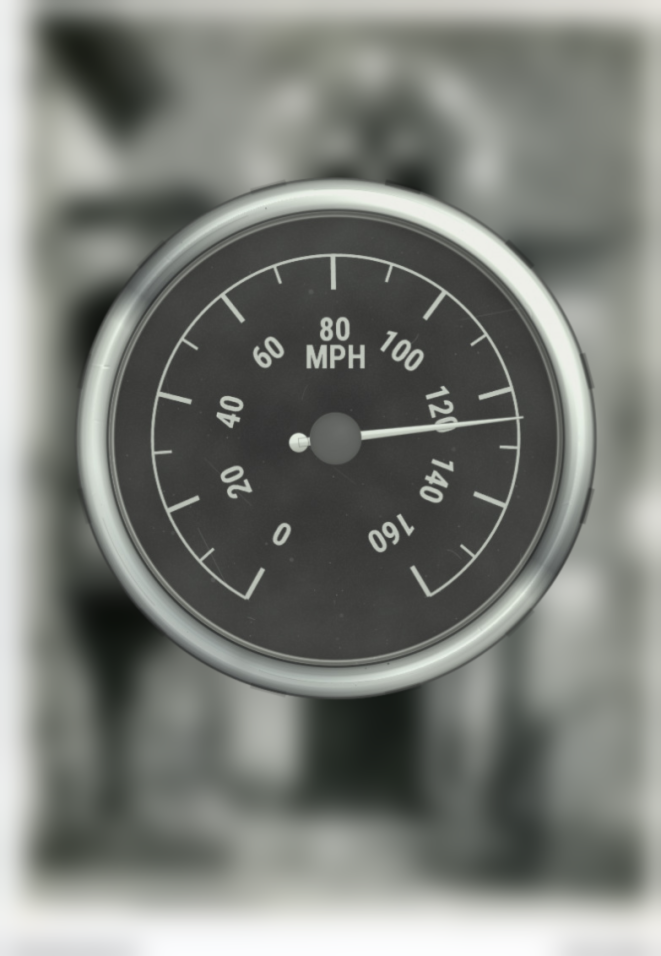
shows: 125 mph
